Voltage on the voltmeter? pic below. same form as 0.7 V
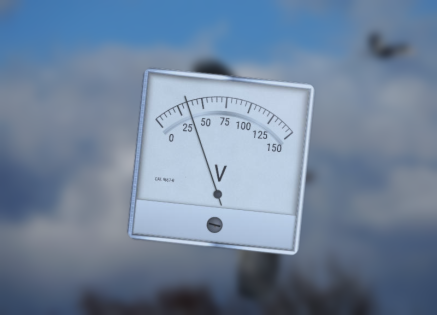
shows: 35 V
